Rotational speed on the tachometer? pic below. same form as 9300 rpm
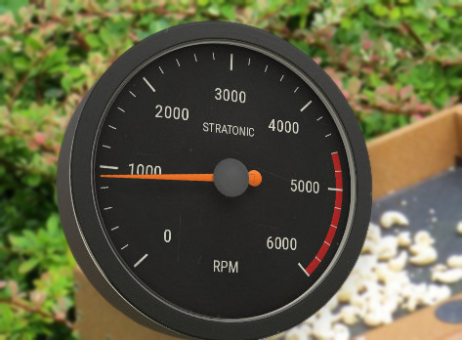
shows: 900 rpm
